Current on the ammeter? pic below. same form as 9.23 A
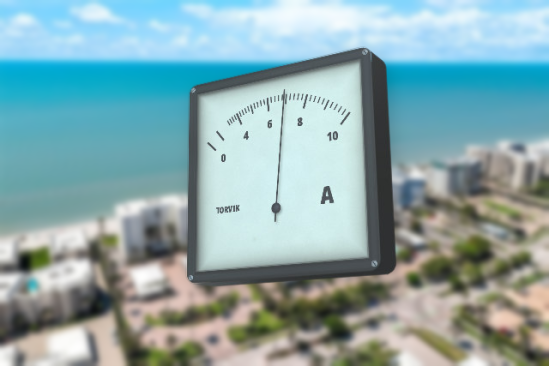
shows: 7 A
